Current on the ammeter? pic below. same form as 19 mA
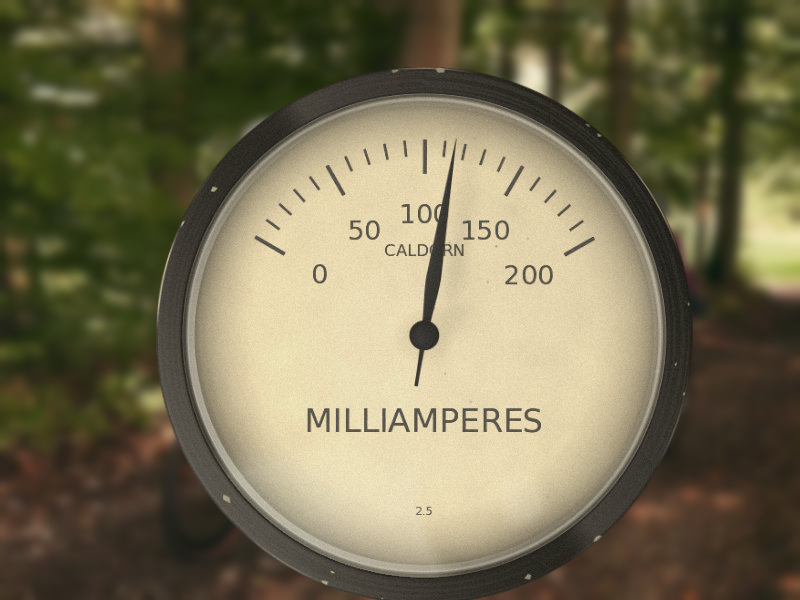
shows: 115 mA
